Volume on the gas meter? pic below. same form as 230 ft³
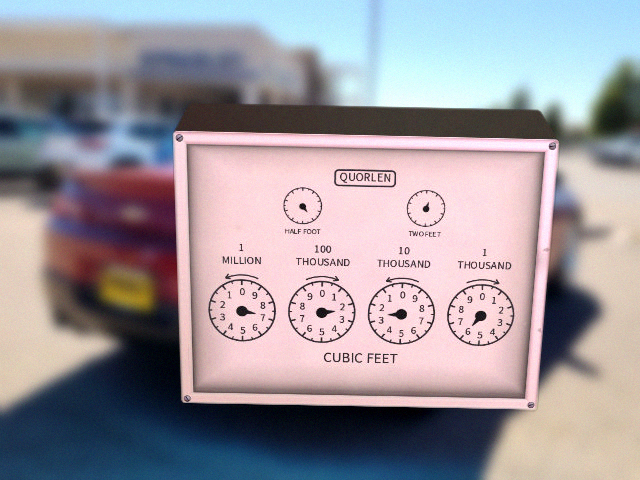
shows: 722600 ft³
